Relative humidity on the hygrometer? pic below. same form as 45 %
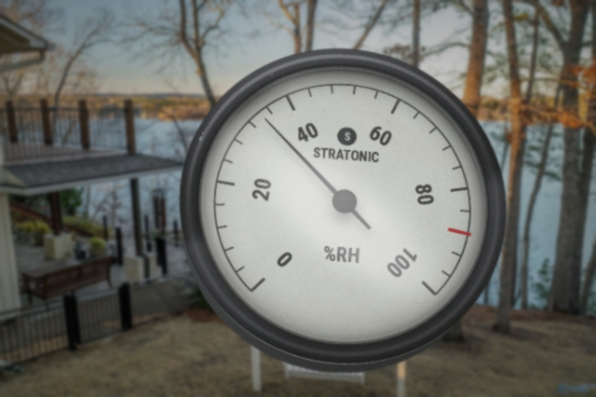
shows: 34 %
